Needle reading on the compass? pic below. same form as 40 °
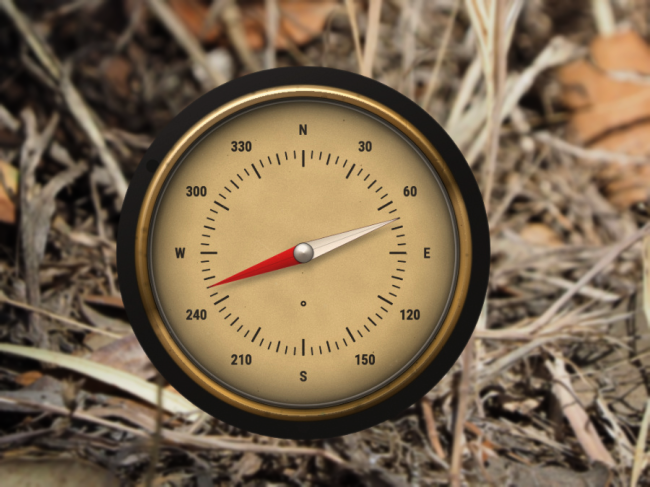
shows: 250 °
